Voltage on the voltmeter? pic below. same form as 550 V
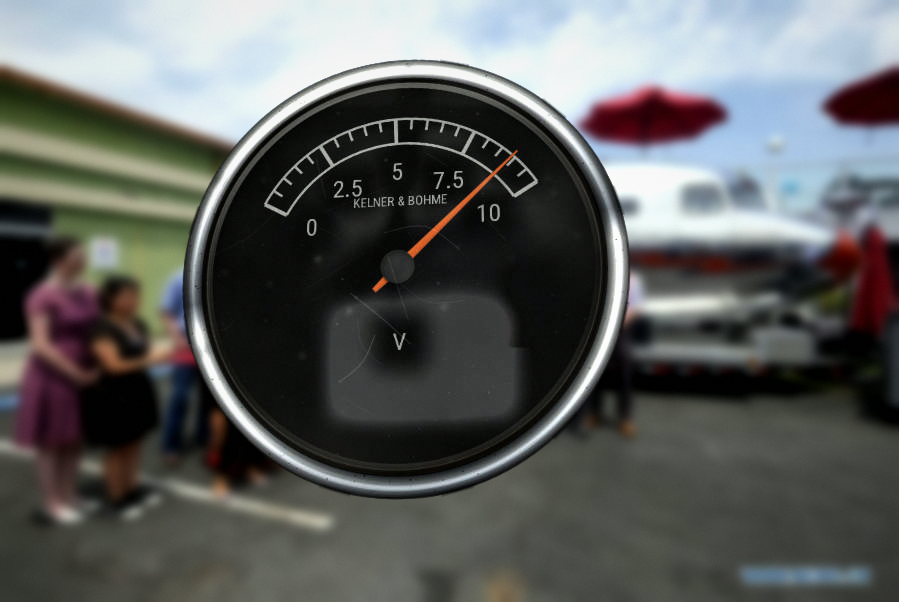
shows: 9 V
